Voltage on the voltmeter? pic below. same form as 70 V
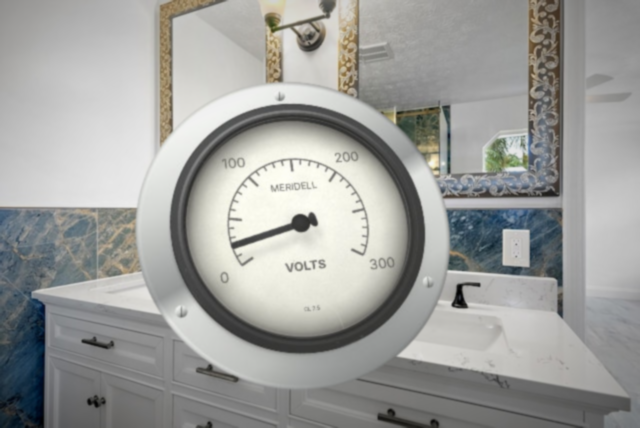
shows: 20 V
